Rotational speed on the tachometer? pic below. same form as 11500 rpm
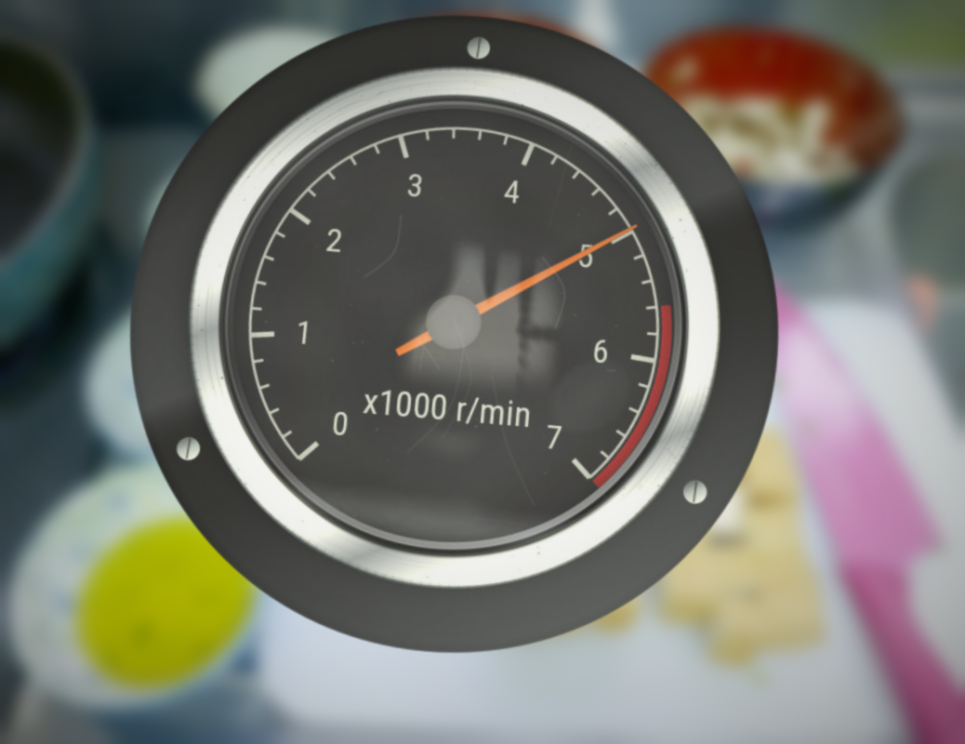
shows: 5000 rpm
